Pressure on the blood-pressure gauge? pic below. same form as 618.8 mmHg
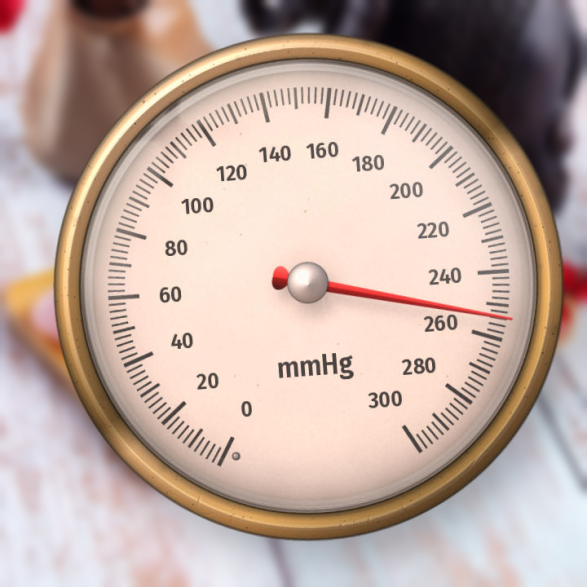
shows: 254 mmHg
